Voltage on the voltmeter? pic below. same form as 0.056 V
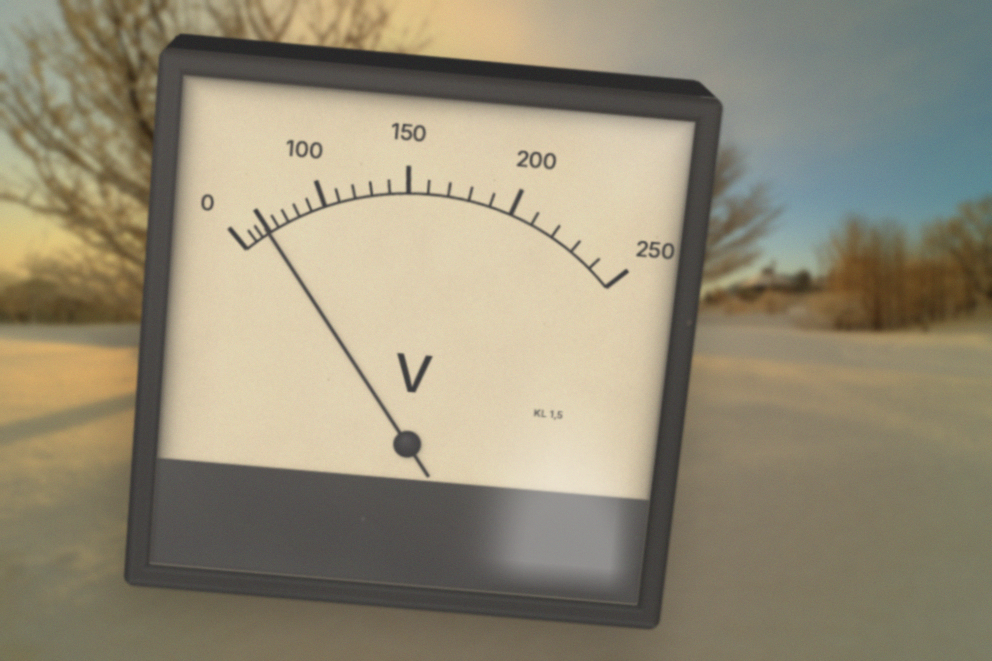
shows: 50 V
